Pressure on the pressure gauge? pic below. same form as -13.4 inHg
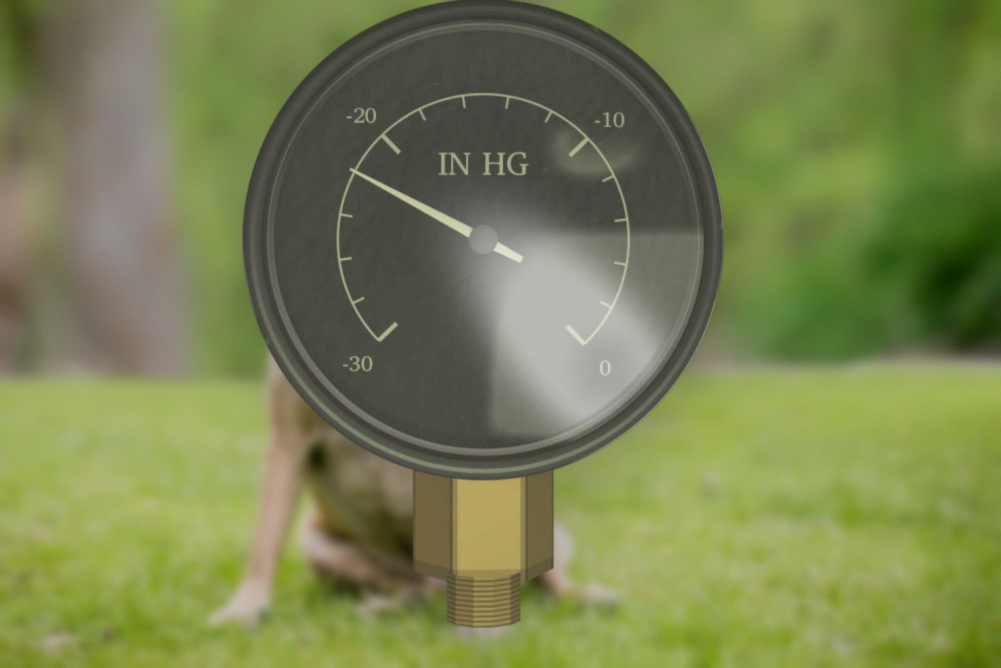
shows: -22 inHg
